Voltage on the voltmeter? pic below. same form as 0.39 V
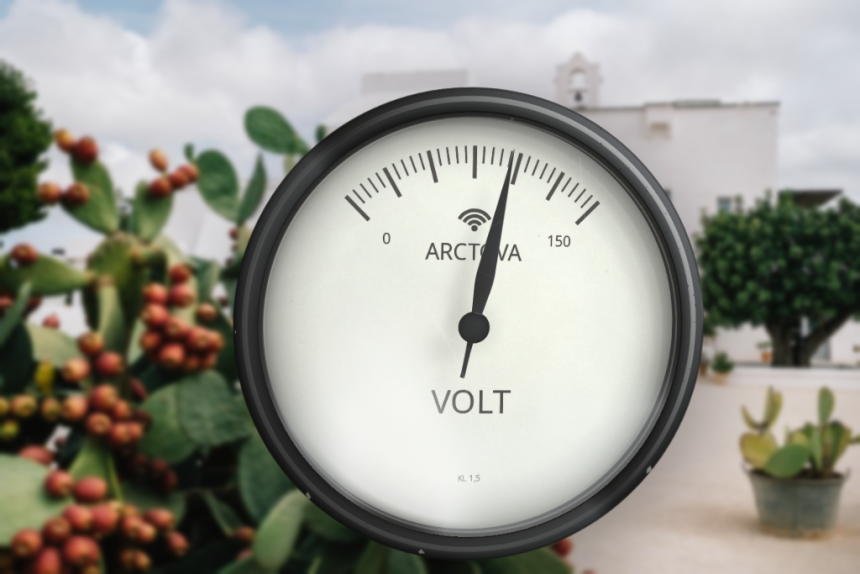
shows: 95 V
